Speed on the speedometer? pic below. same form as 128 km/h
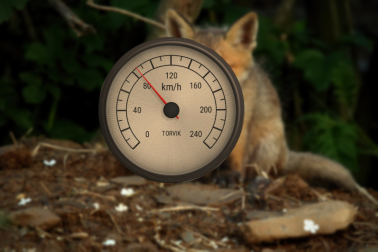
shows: 85 km/h
